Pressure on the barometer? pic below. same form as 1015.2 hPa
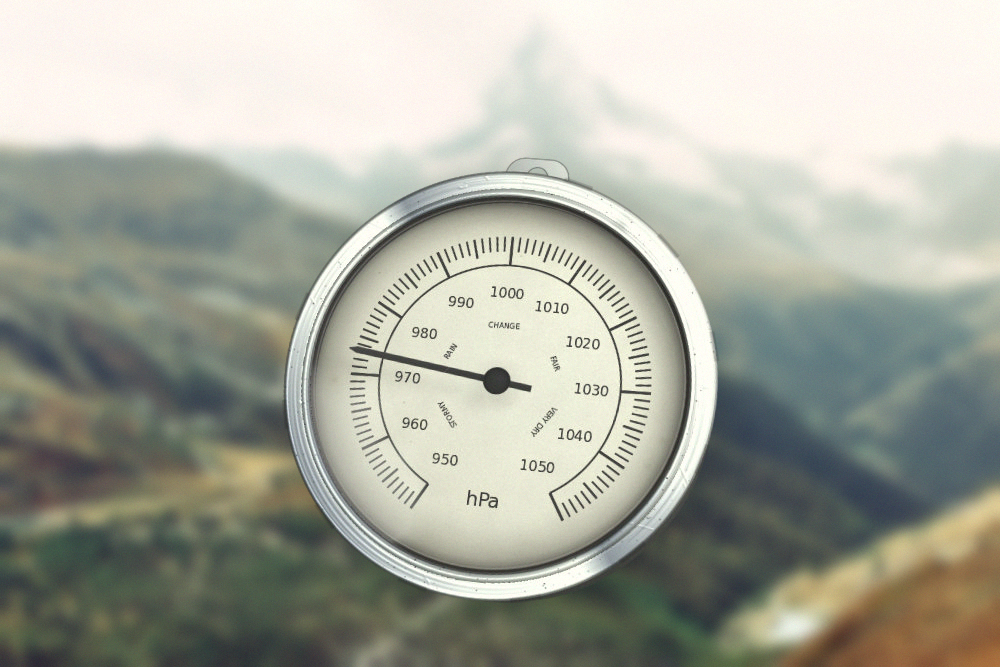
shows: 973 hPa
